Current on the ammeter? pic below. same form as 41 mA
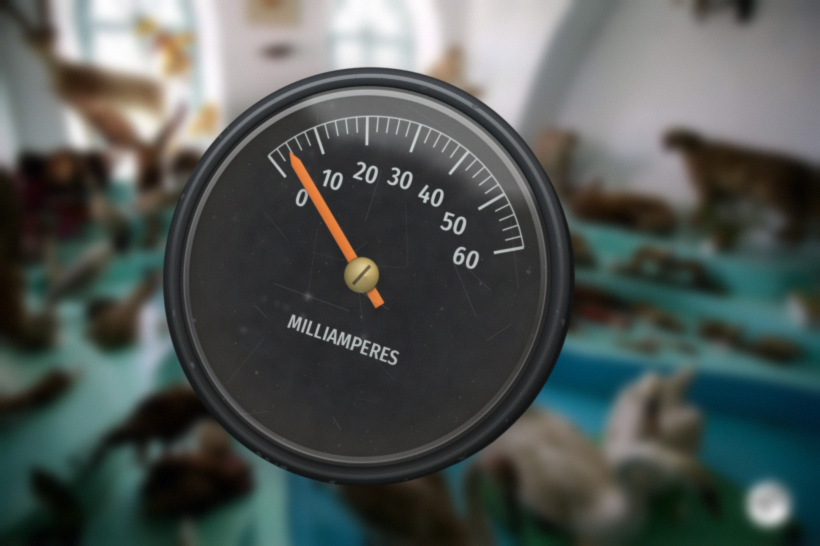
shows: 4 mA
